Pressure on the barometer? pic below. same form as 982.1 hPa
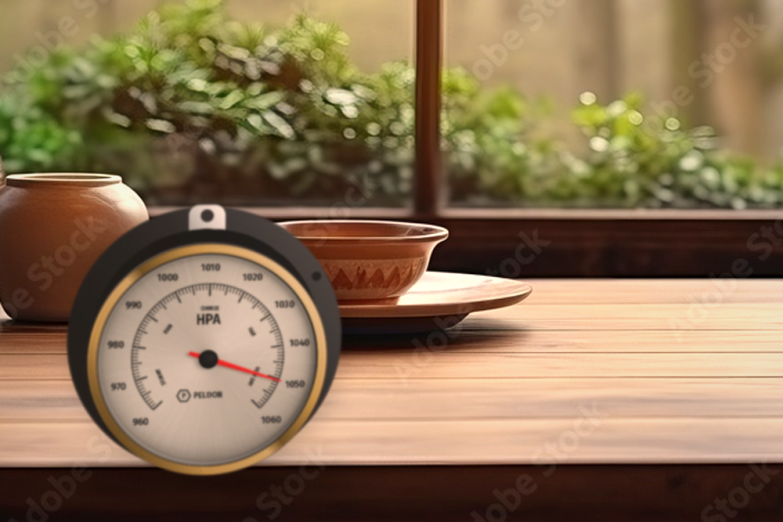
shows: 1050 hPa
